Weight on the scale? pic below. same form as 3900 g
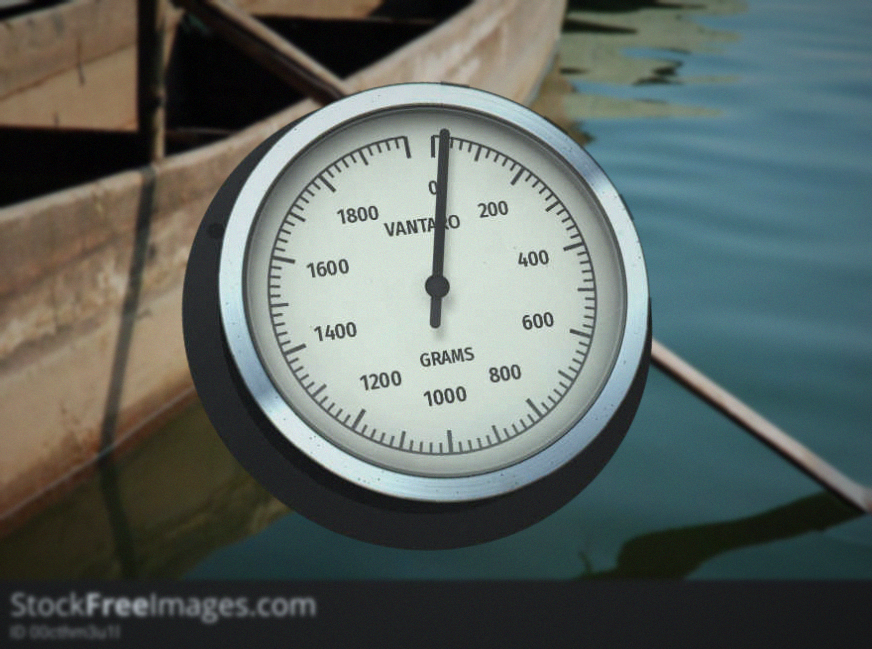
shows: 20 g
